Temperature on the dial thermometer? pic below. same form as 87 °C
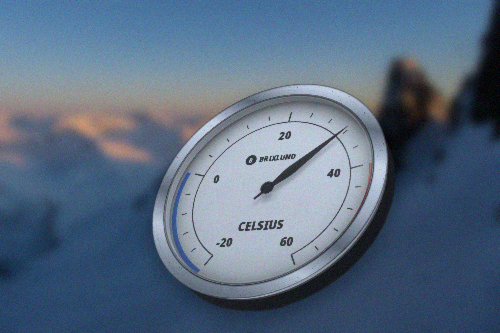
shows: 32 °C
